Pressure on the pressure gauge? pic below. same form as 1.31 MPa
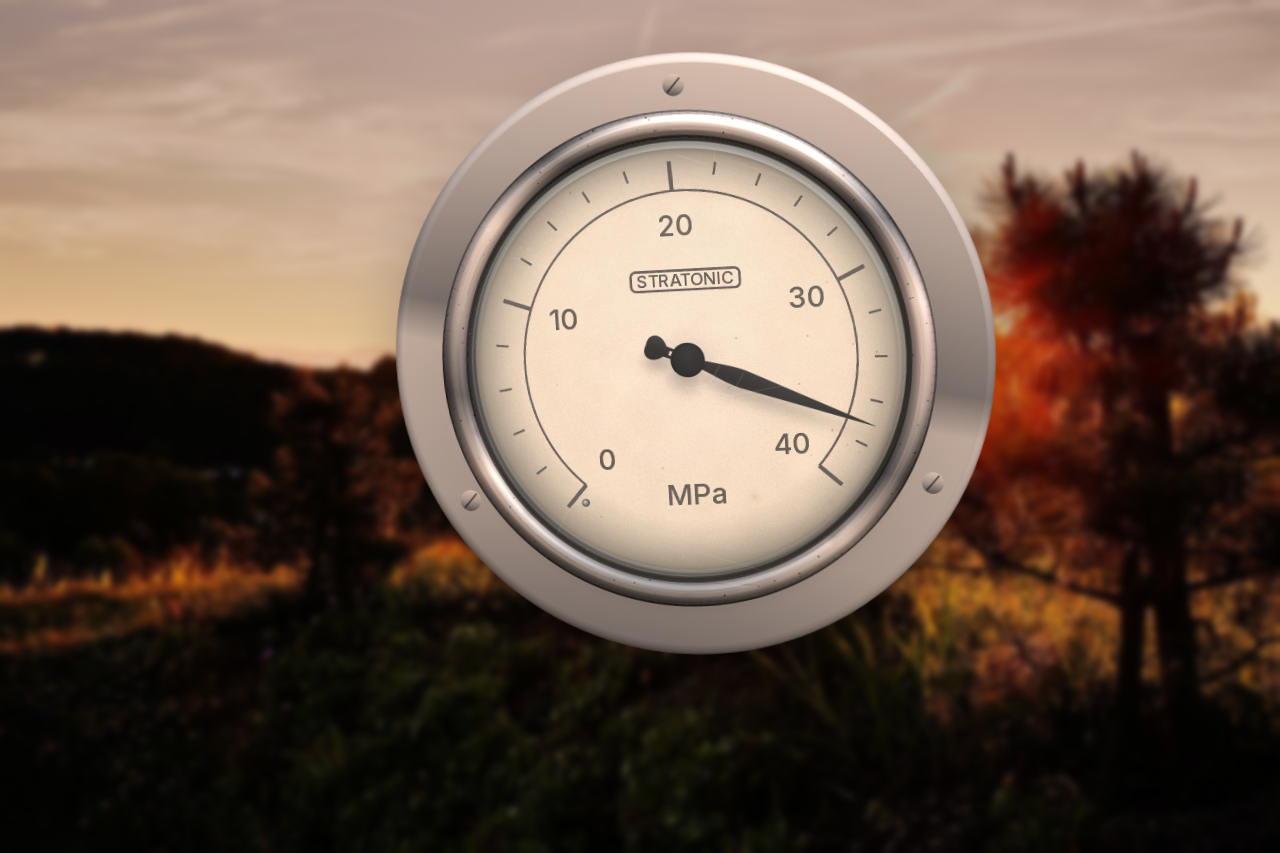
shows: 37 MPa
